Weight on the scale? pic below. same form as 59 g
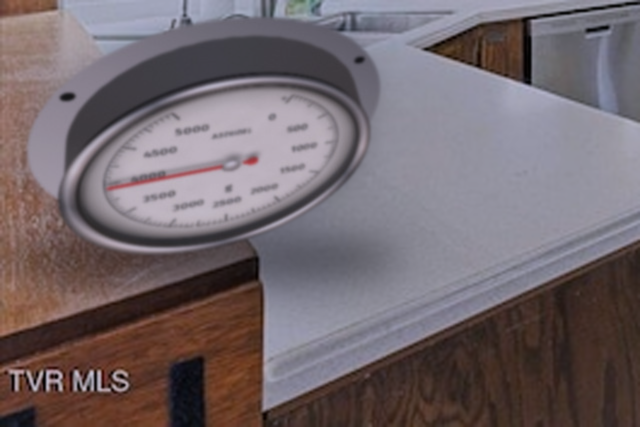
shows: 4000 g
